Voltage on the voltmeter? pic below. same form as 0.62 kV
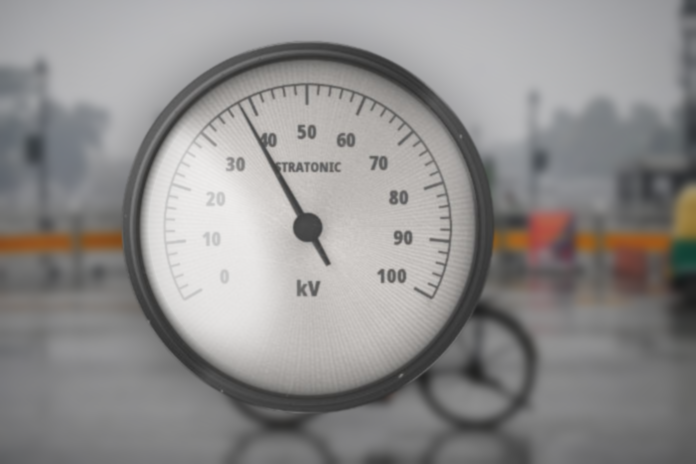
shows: 38 kV
